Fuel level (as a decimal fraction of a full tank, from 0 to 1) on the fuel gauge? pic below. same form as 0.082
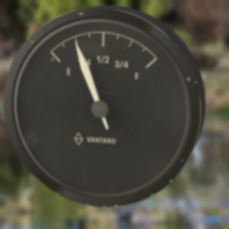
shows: 0.25
